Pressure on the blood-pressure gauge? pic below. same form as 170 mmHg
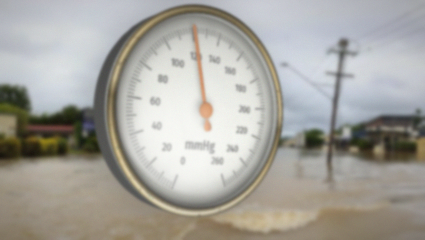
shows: 120 mmHg
